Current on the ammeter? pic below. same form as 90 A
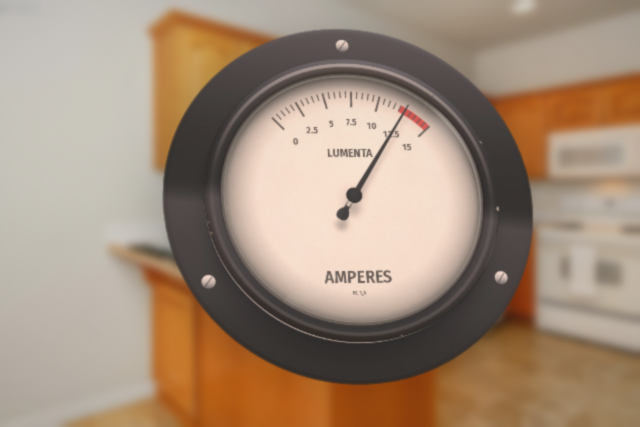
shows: 12.5 A
